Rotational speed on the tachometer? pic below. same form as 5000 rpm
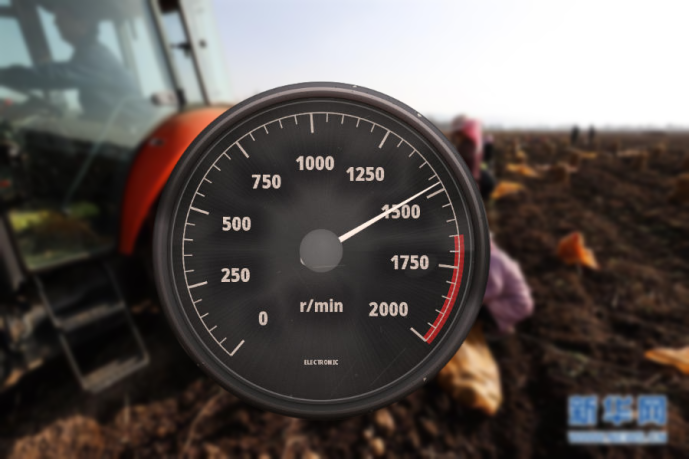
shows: 1475 rpm
